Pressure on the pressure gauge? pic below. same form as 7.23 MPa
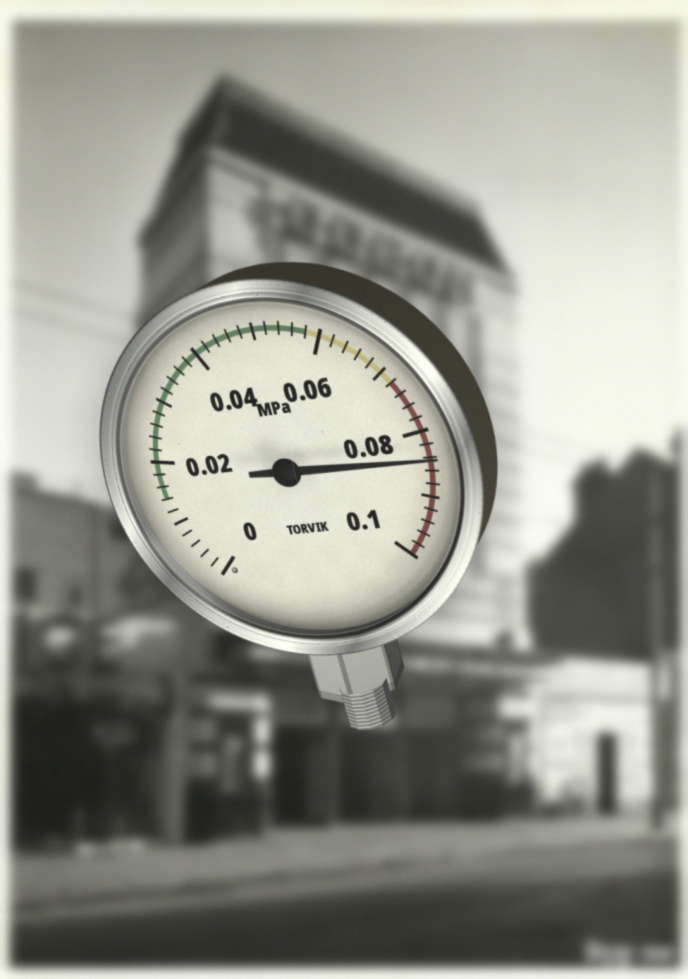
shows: 0.084 MPa
